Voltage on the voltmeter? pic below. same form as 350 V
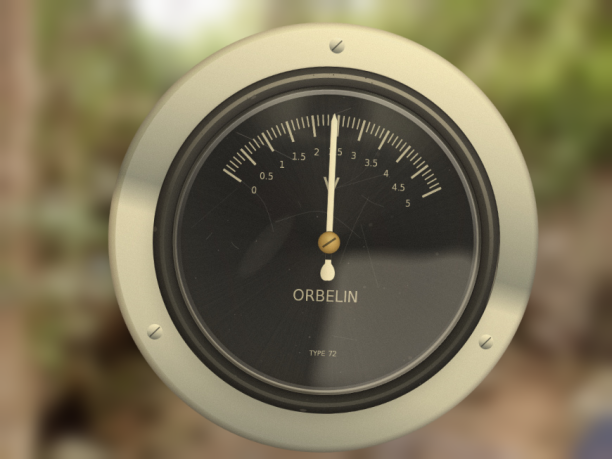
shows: 2.4 V
